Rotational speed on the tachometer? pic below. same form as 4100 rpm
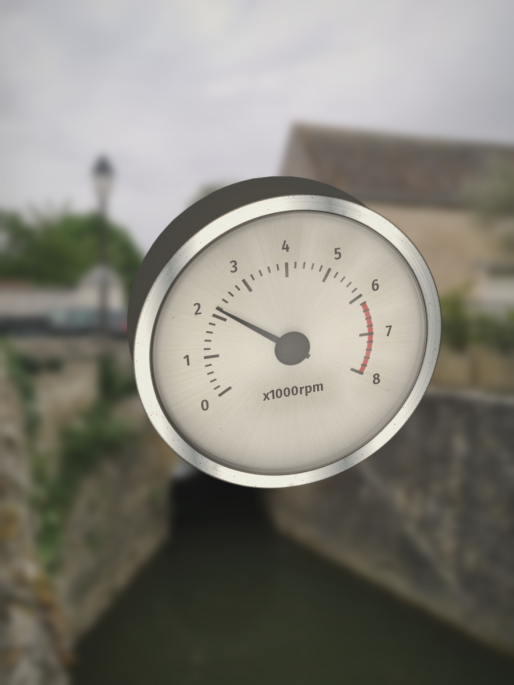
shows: 2200 rpm
